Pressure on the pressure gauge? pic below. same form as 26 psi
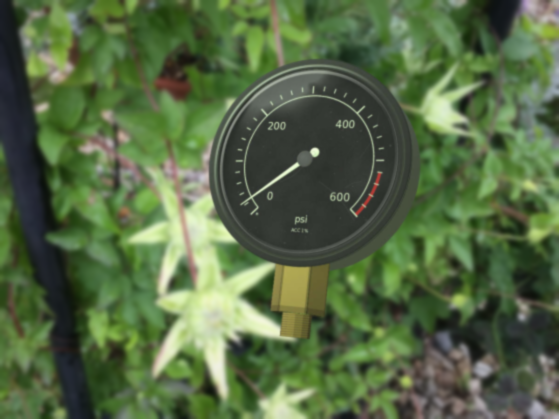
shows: 20 psi
